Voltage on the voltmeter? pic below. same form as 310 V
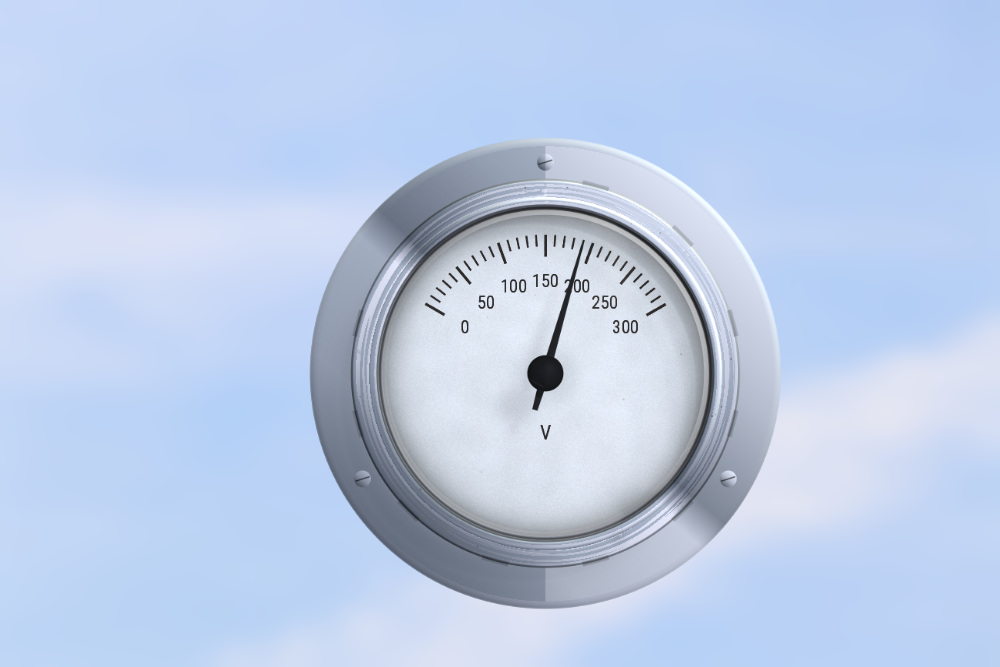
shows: 190 V
